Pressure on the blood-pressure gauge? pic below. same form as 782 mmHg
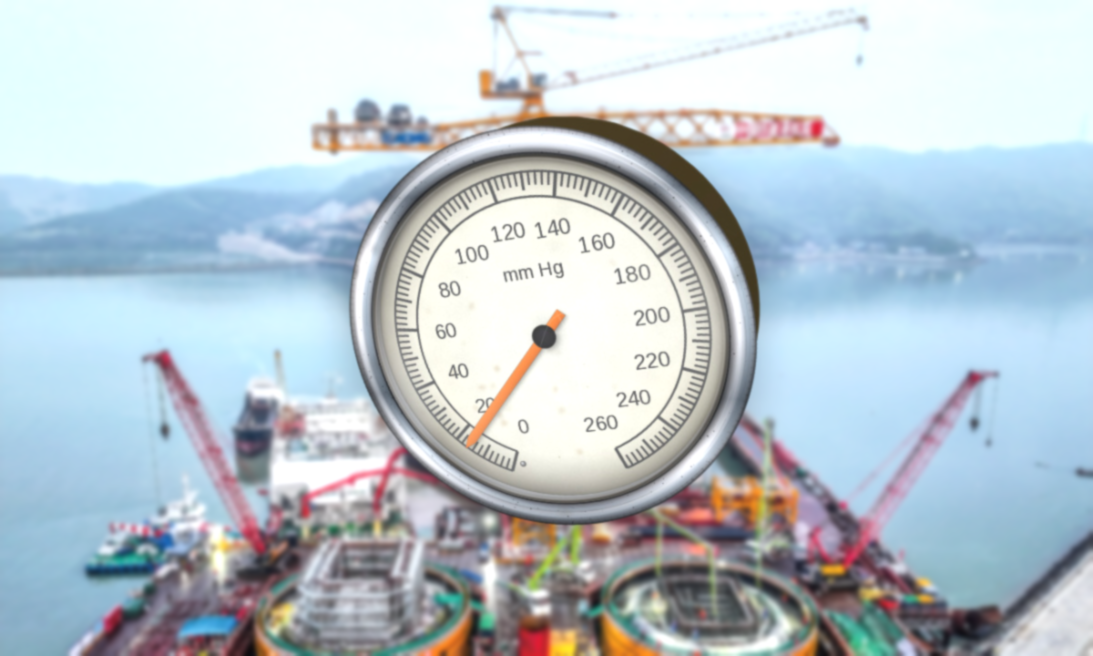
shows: 16 mmHg
